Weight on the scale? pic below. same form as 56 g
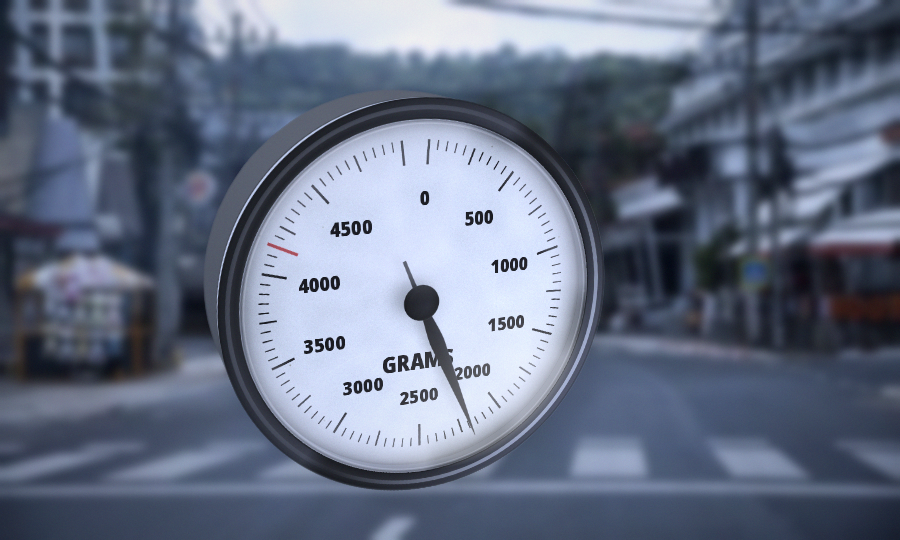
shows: 2200 g
